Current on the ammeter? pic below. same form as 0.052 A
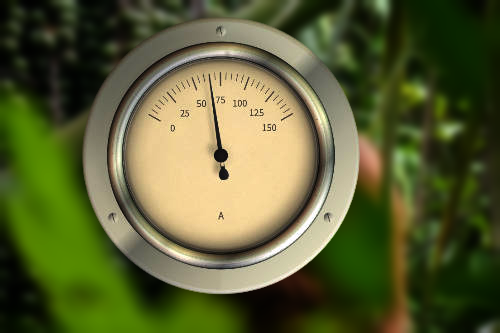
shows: 65 A
